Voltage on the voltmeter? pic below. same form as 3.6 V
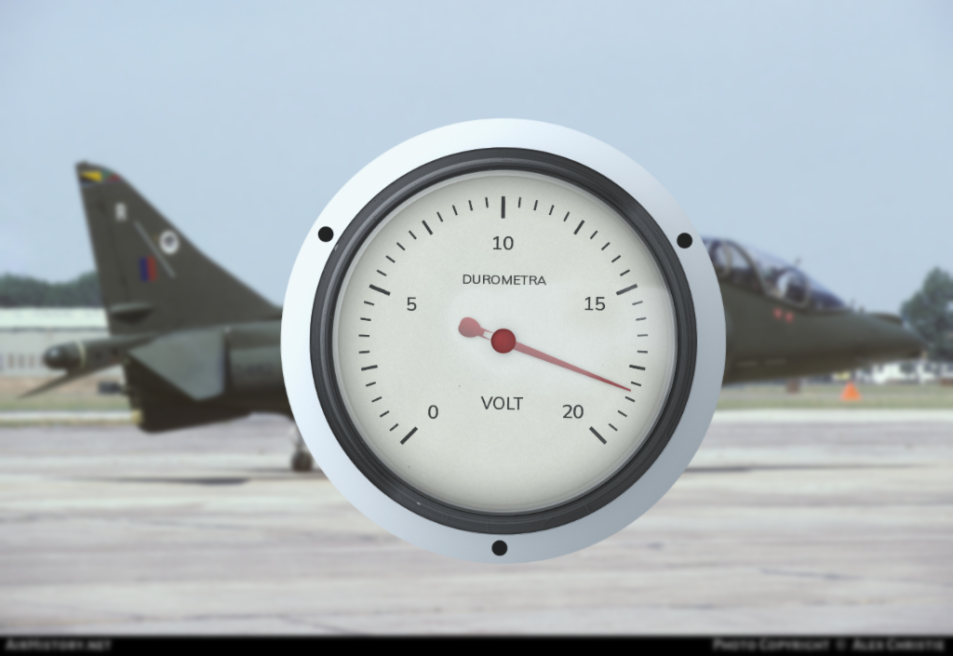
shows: 18.25 V
